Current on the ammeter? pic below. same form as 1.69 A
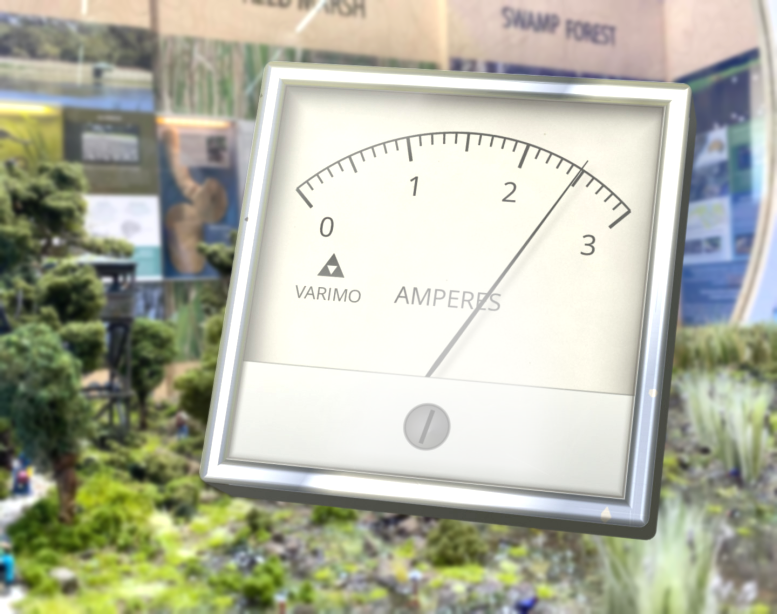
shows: 2.5 A
